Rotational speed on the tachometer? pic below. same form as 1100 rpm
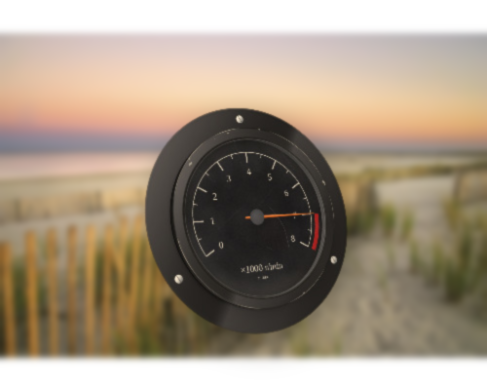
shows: 7000 rpm
